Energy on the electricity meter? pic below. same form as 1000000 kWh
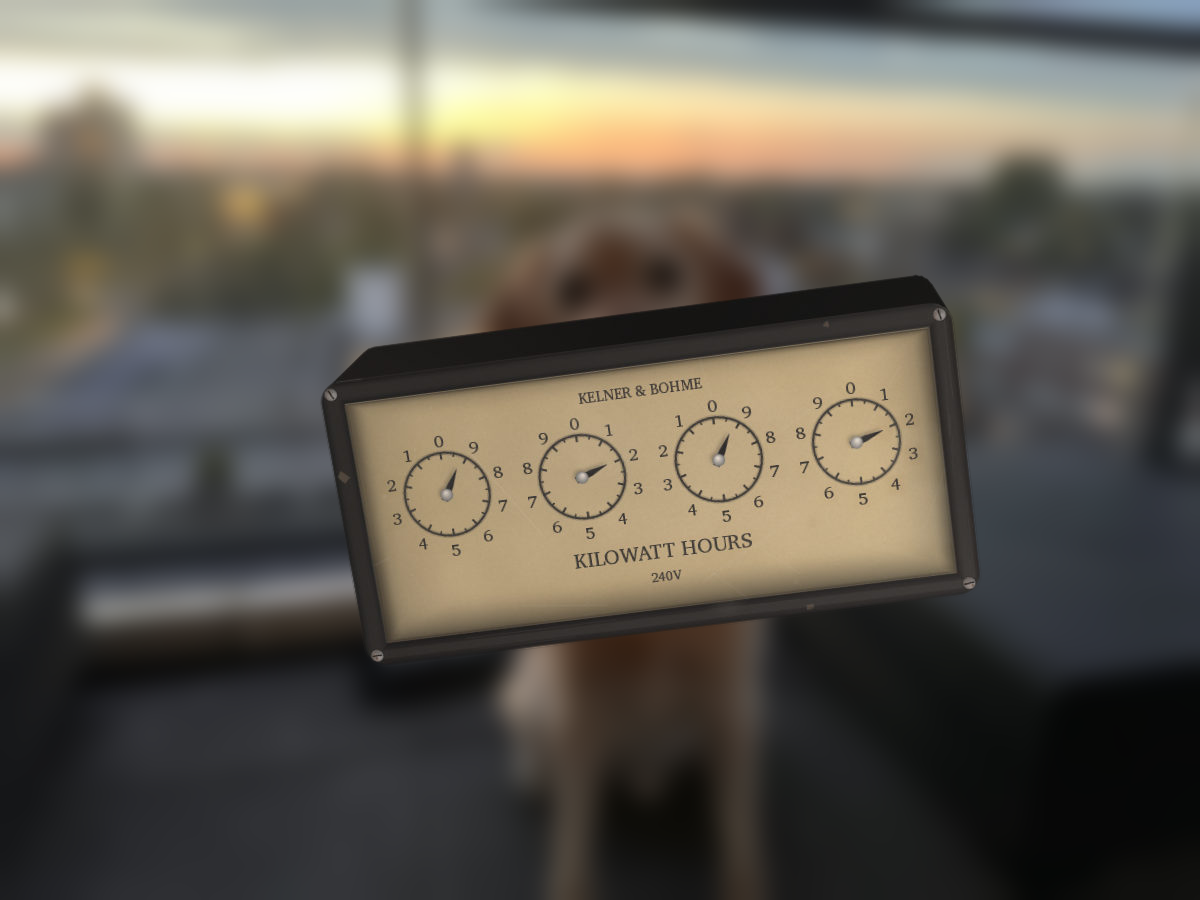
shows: 9192 kWh
